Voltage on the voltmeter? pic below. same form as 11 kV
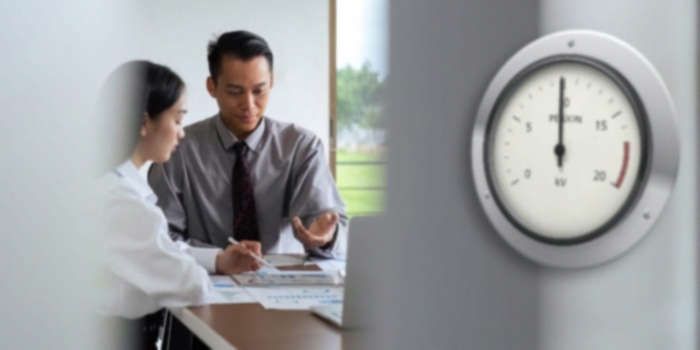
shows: 10 kV
